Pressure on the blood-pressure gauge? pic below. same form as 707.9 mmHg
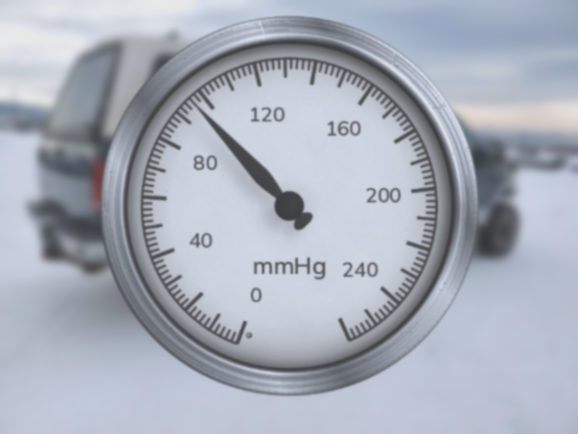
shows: 96 mmHg
